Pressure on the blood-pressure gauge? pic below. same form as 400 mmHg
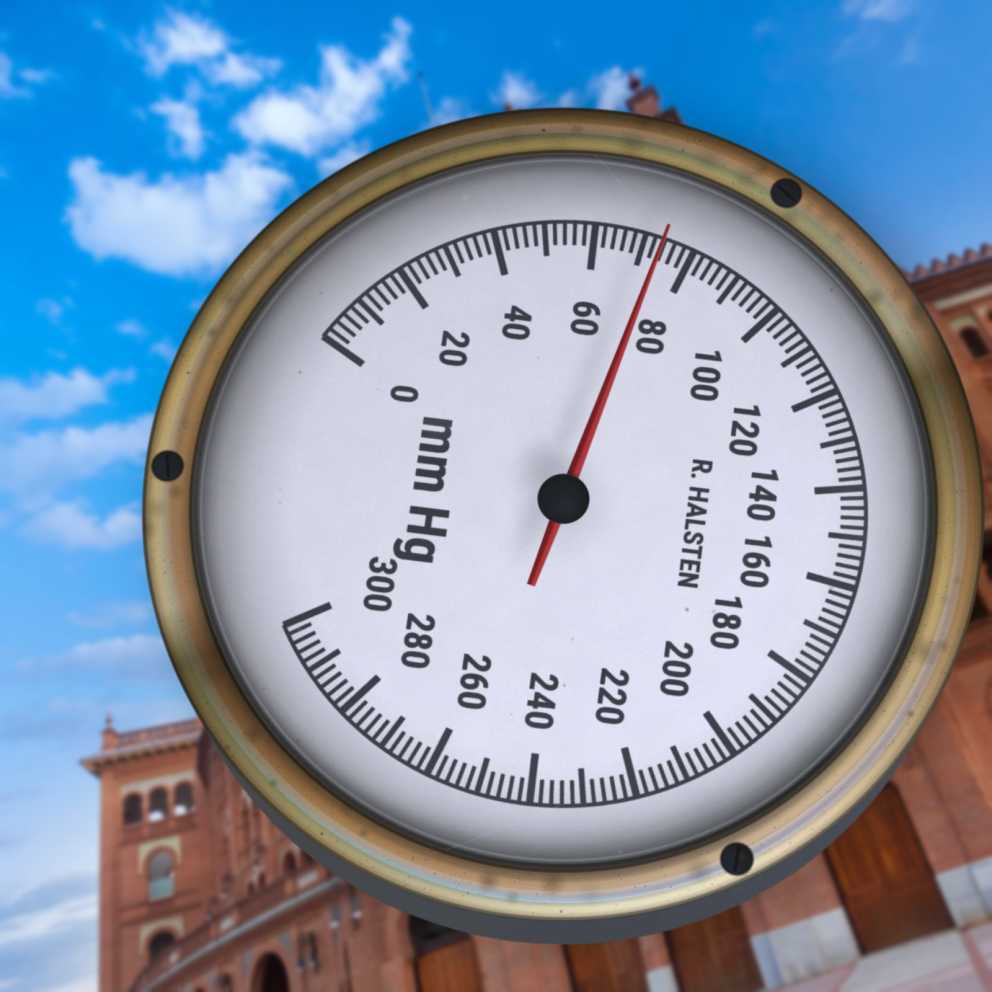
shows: 74 mmHg
